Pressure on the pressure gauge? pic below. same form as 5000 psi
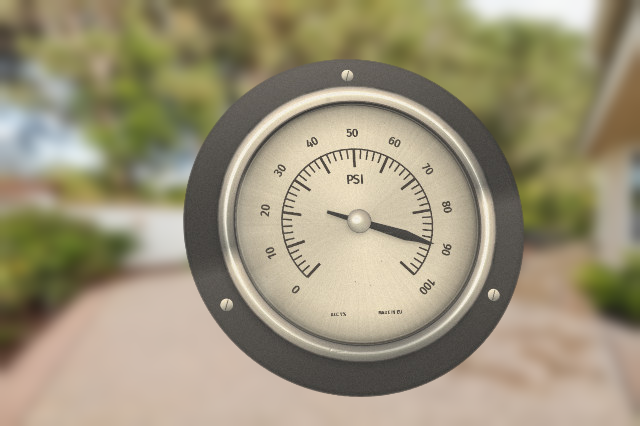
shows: 90 psi
